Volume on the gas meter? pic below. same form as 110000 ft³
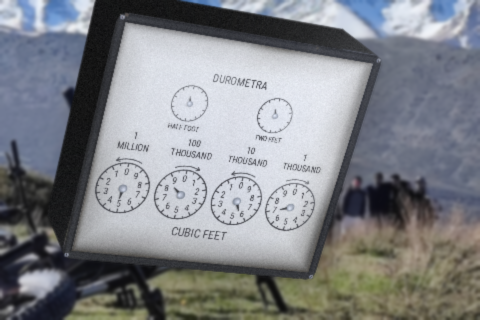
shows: 485700 ft³
